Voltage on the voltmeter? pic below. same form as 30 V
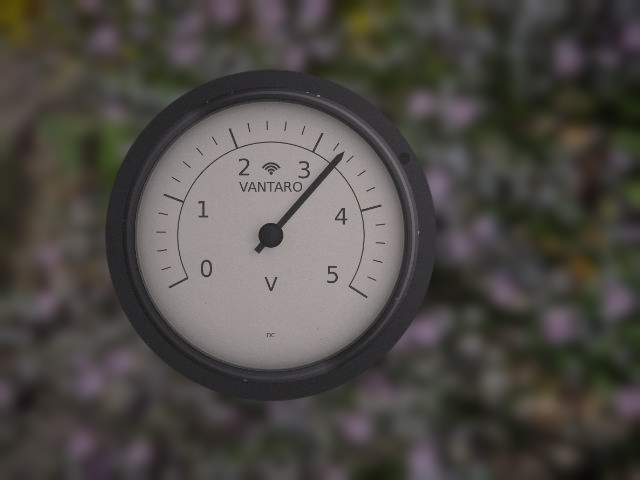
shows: 3.3 V
